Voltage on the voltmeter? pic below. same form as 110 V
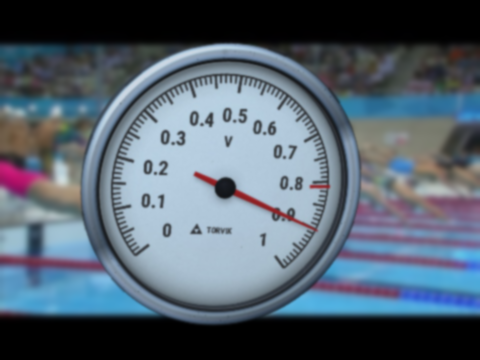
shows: 0.9 V
